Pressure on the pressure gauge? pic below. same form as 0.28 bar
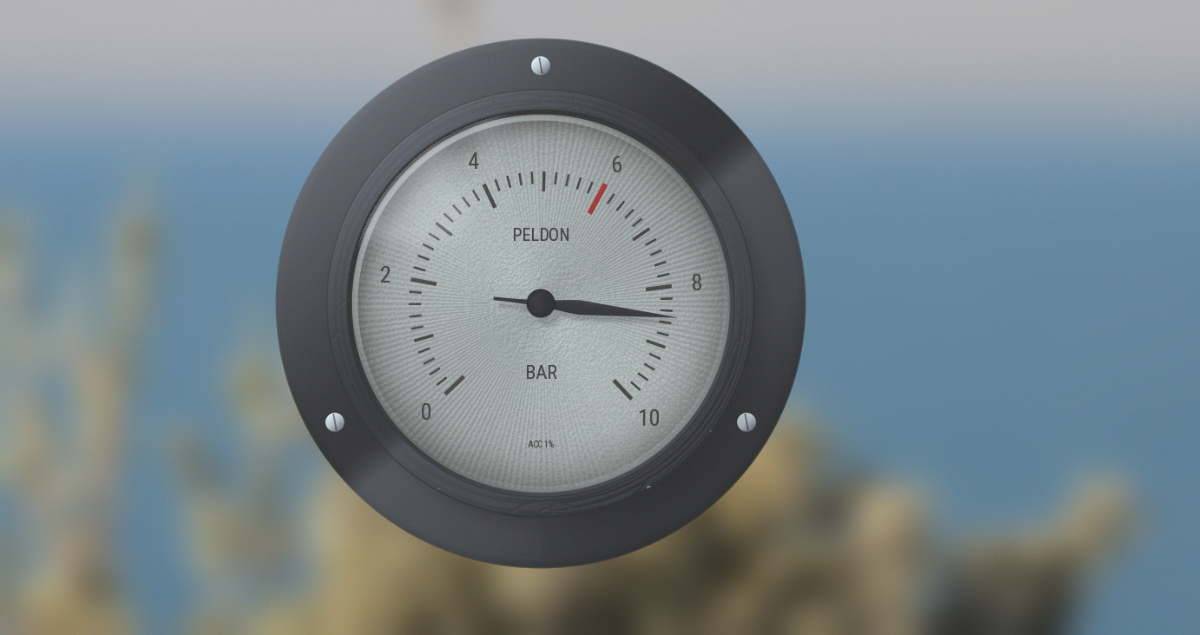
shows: 8.5 bar
